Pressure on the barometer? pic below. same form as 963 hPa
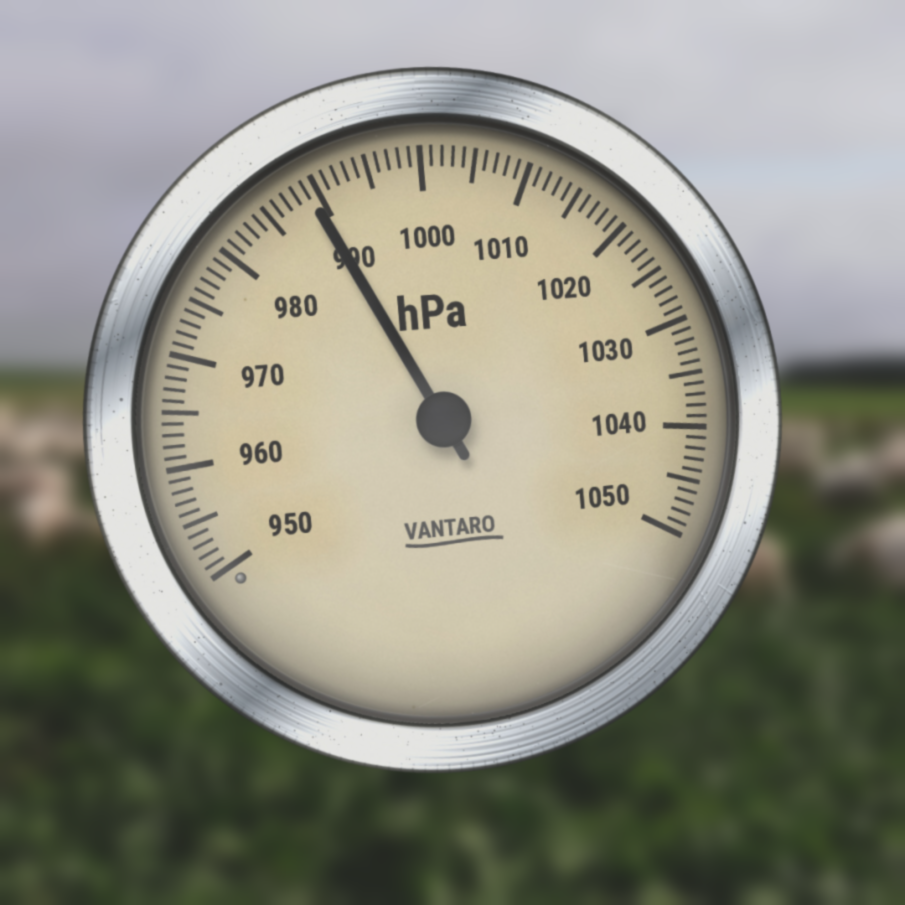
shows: 989 hPa
